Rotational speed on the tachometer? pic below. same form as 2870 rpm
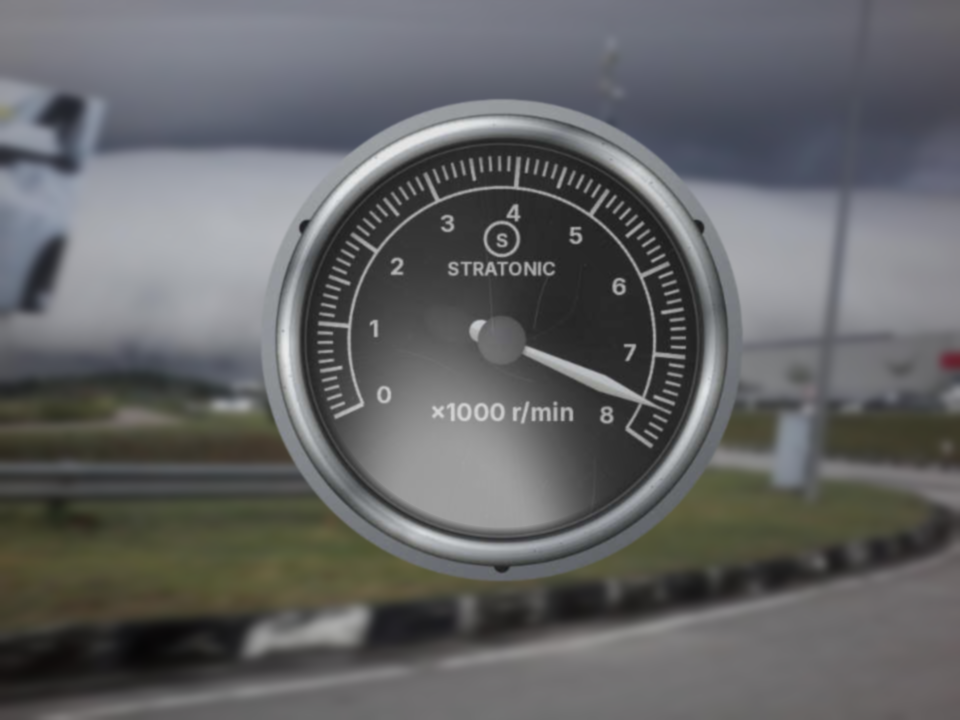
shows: 7600 rpm
